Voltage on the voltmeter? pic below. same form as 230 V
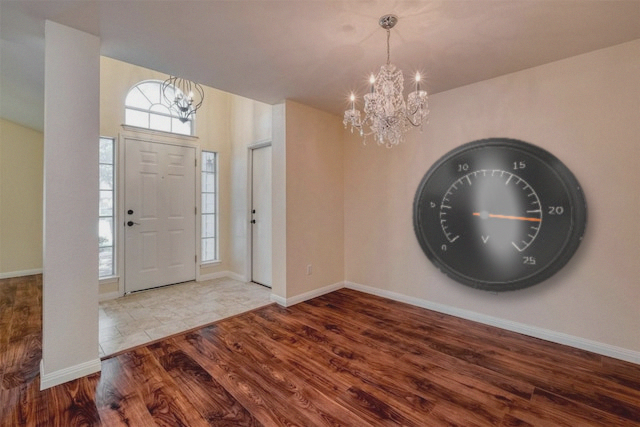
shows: 21 V
